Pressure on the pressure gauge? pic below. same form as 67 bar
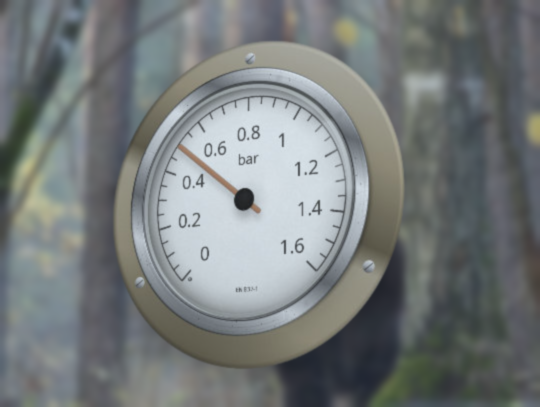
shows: 0.5 bar
